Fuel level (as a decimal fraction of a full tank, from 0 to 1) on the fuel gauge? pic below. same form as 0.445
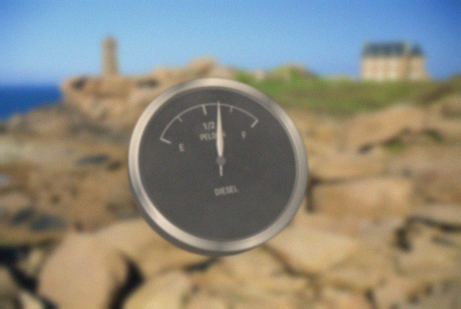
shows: 0.625
